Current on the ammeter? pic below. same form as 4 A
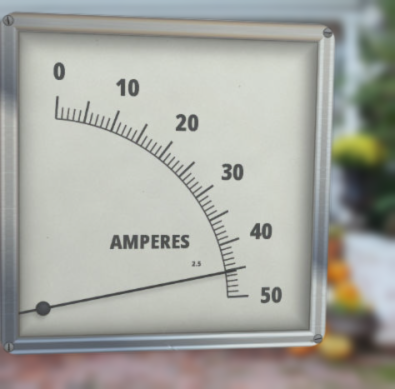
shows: 45 A
